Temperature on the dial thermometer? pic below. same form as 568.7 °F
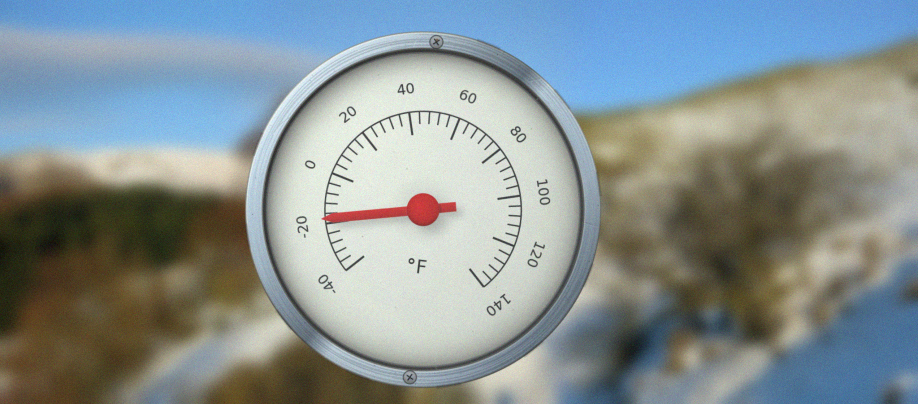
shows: -18 °F
